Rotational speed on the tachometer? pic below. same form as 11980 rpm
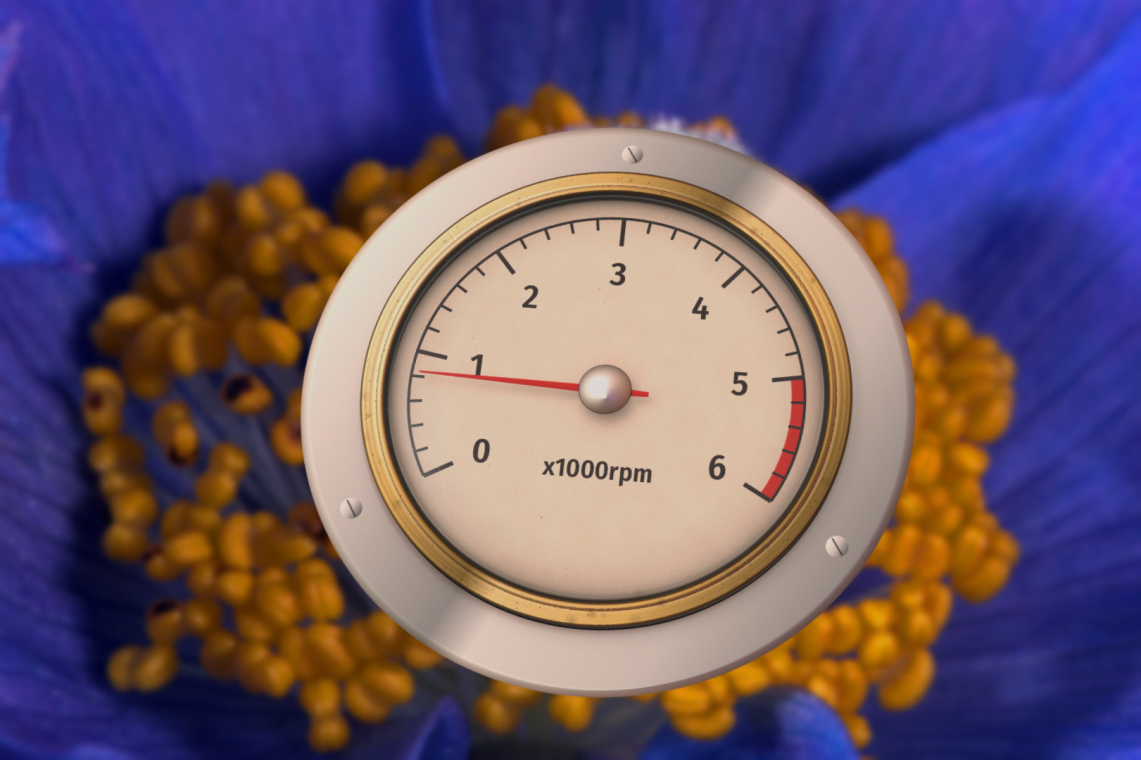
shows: 800 rpm
